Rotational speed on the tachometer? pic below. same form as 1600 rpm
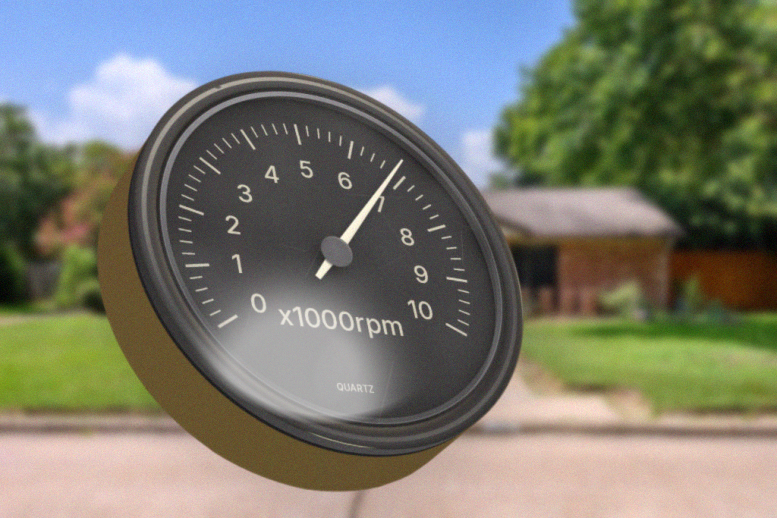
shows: 6800 rpm
